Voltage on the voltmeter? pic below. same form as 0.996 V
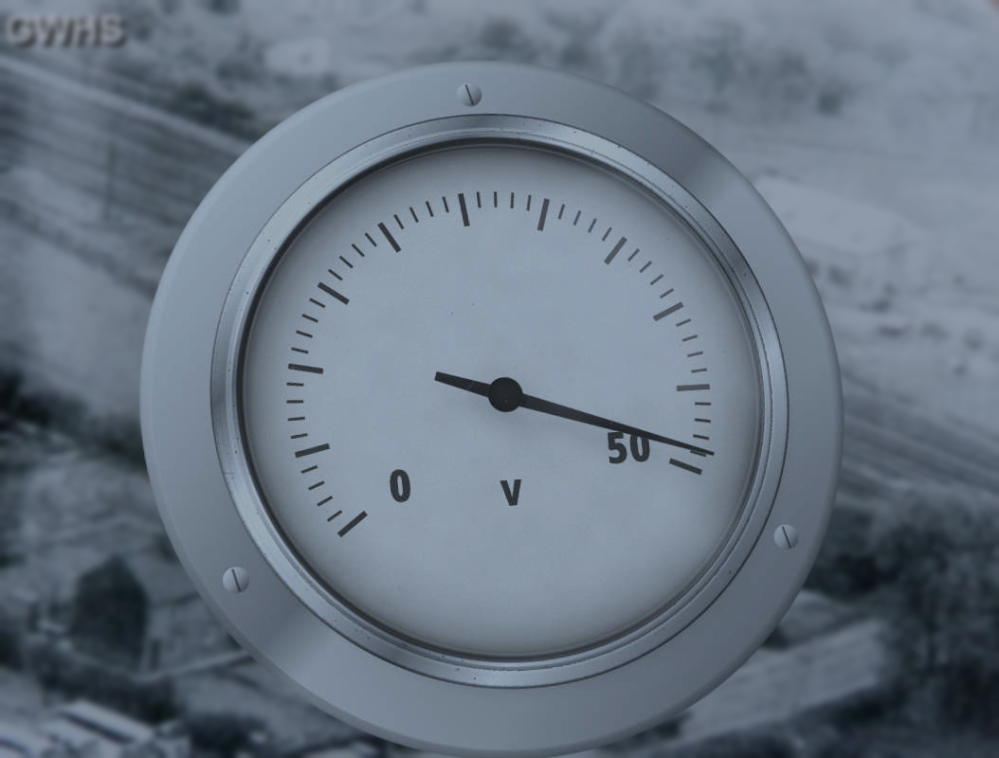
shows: 49 V
